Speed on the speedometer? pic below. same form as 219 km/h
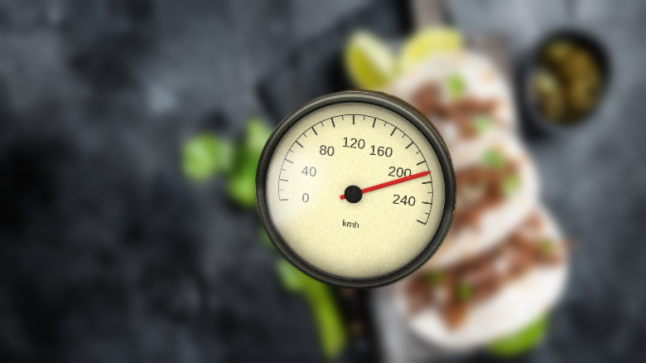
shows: 210 km/h
